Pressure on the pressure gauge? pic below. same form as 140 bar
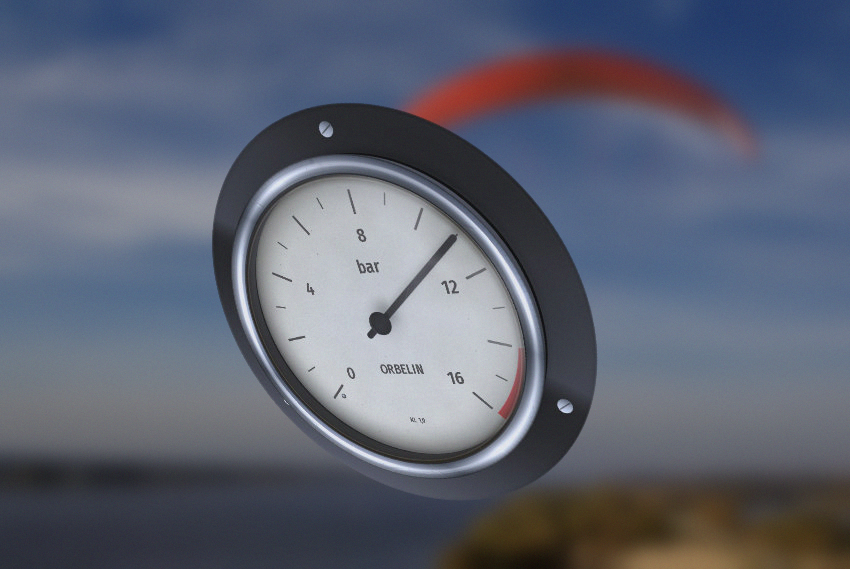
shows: 11 bar
